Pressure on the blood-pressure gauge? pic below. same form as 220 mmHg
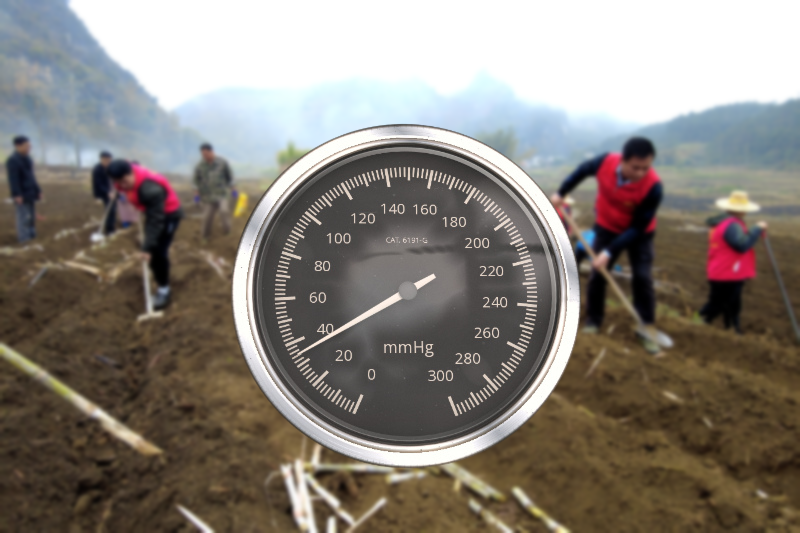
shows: 34 mmHg
